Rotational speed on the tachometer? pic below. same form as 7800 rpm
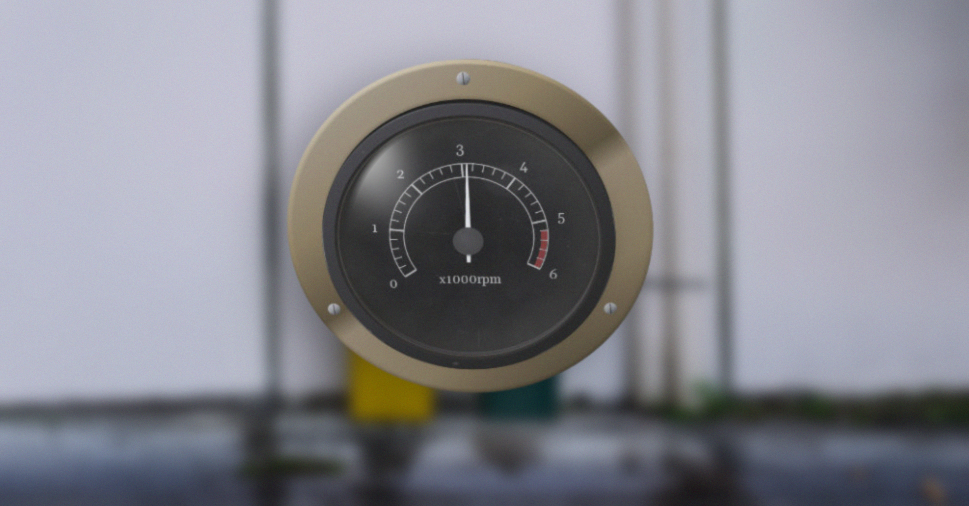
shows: 3100 rpm
